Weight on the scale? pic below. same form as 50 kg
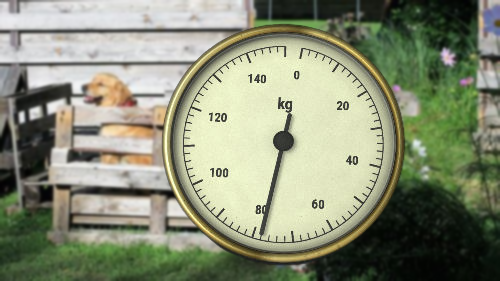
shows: 78 kg
